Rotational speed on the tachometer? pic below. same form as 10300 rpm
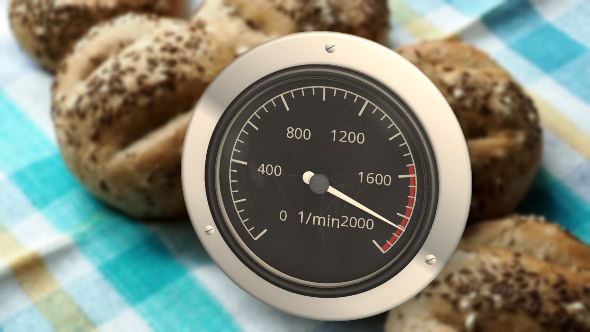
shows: 1850 rpm
